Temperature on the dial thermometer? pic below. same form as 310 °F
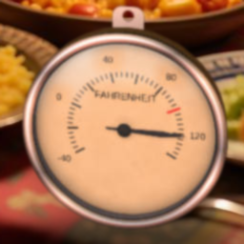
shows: 120 °F
